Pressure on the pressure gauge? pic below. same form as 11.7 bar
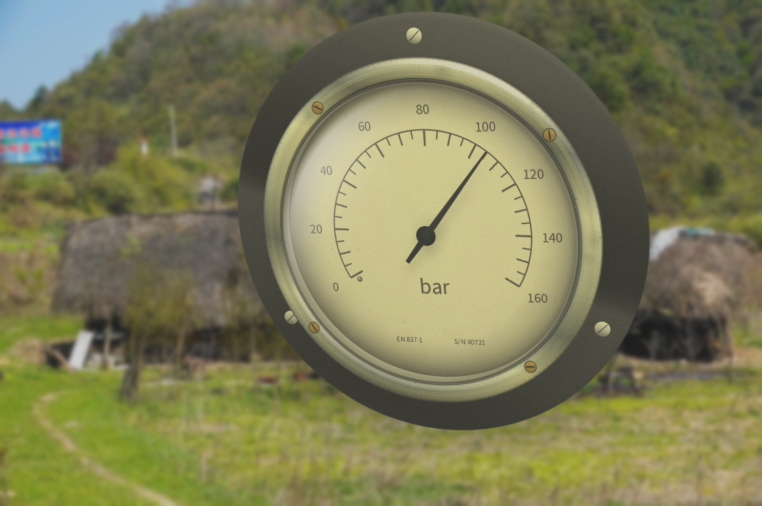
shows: 105 bar
